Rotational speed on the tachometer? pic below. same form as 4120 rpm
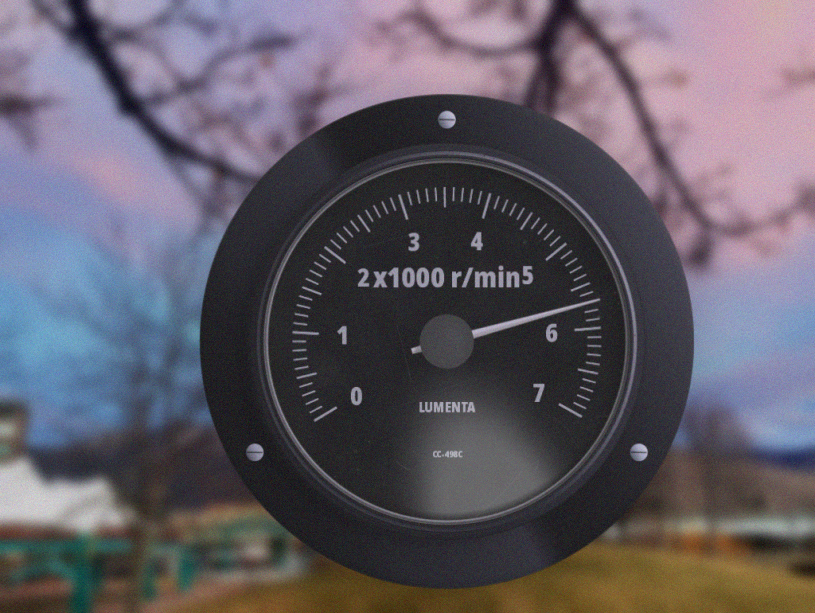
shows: 5700 rpm
